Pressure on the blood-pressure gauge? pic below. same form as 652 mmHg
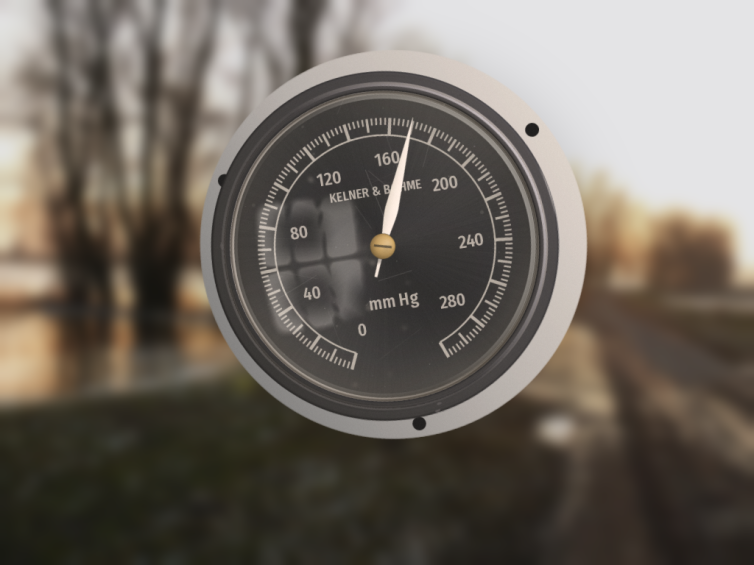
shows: 170 mmHg
